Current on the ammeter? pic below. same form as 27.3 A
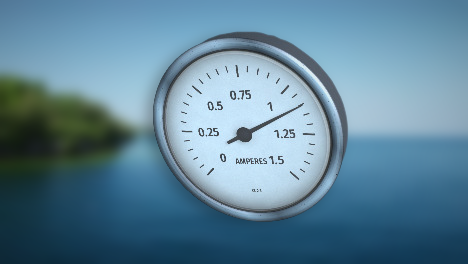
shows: 1.1 A
